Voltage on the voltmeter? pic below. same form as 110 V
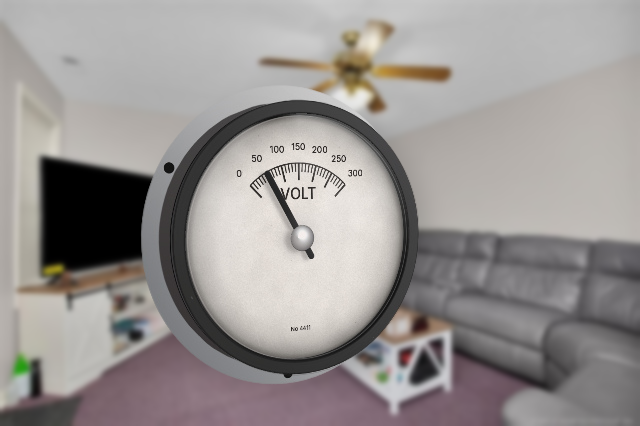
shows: 50 V
